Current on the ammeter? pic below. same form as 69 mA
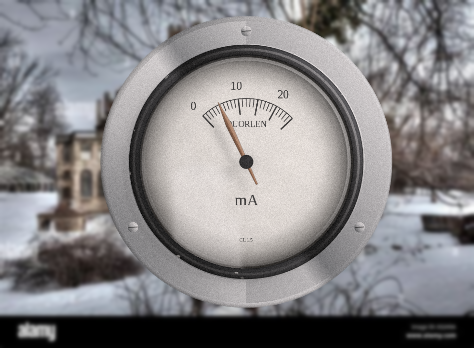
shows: 5 mA
